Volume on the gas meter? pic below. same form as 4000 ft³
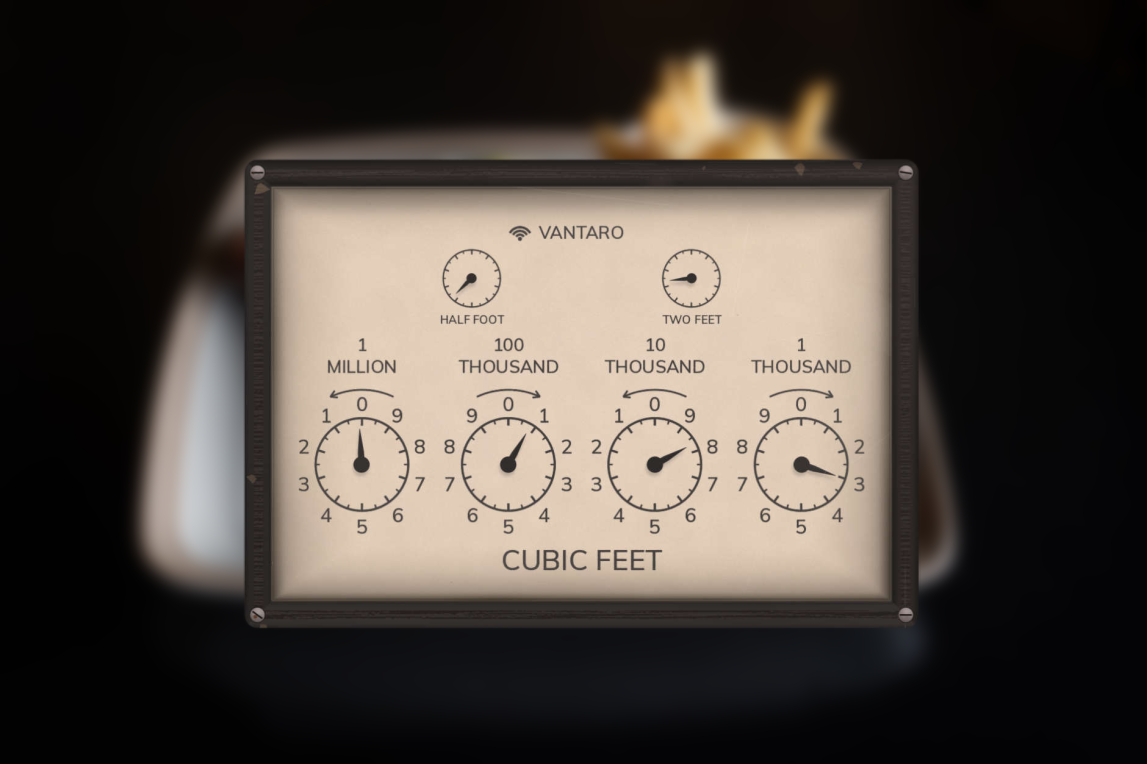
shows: 8300 ft³
